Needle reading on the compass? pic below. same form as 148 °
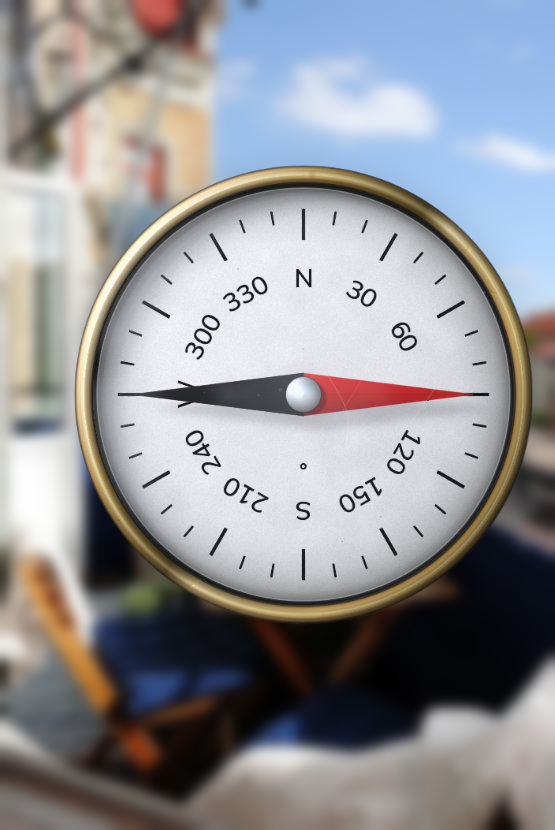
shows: 90 °
